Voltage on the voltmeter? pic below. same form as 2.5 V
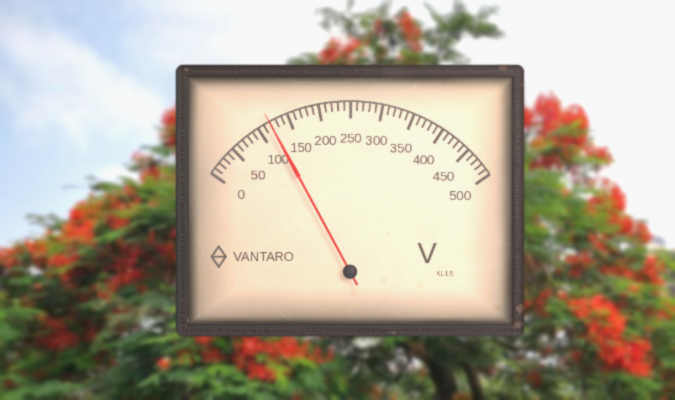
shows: 120 V
